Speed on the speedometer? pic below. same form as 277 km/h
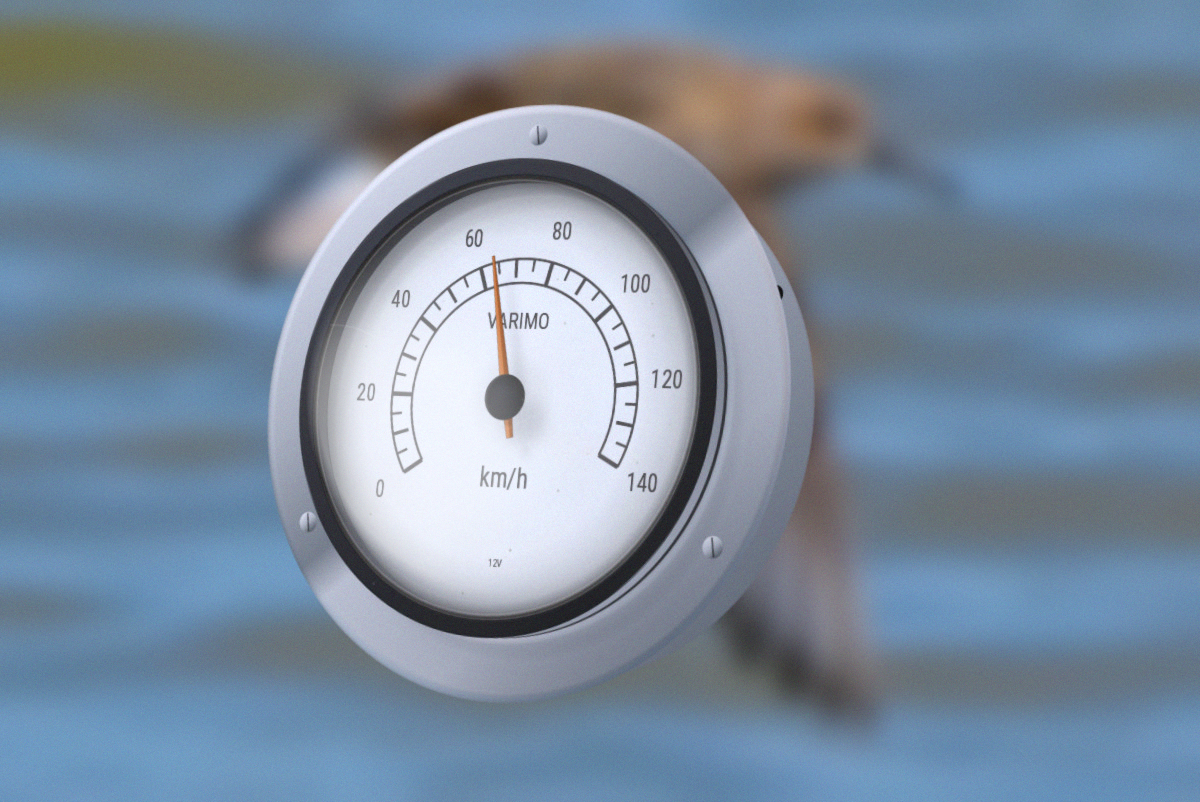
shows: 65 km/h
